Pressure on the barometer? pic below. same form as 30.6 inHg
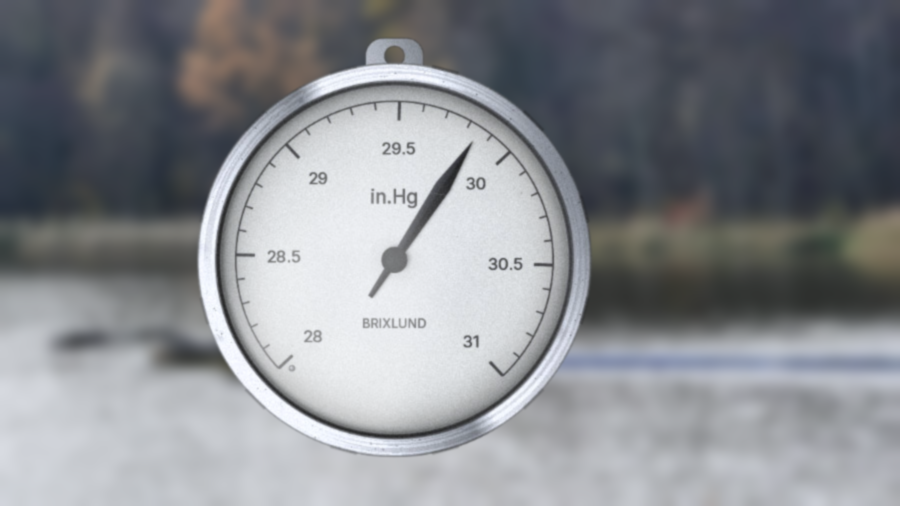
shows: 29.85 inHg
